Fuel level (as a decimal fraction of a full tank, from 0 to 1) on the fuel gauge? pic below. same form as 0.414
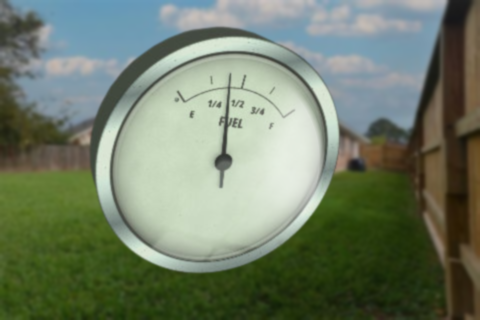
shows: 0.375
